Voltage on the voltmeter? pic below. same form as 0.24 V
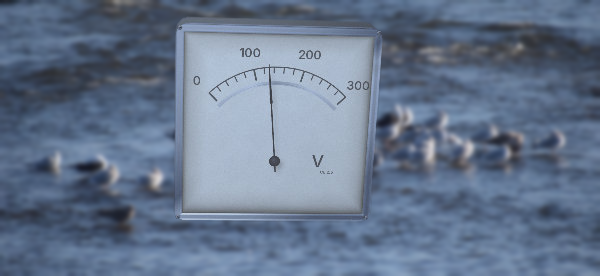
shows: 130 V
